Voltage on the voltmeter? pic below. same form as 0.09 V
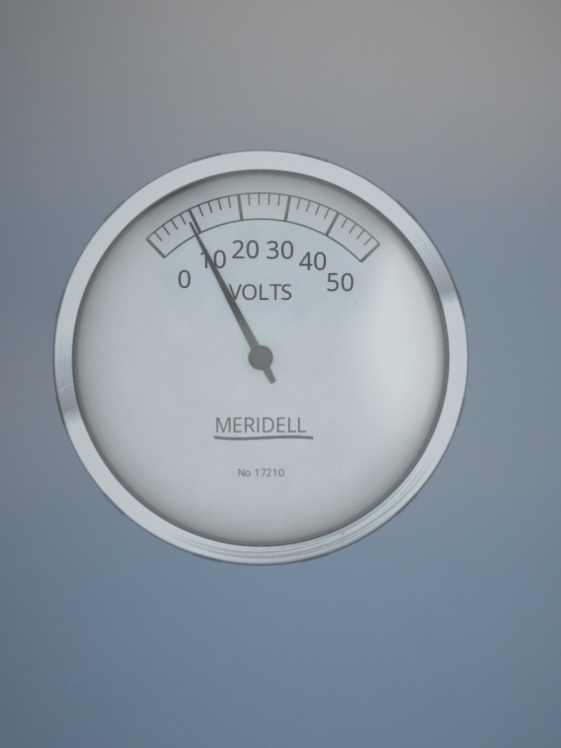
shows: 9 V
